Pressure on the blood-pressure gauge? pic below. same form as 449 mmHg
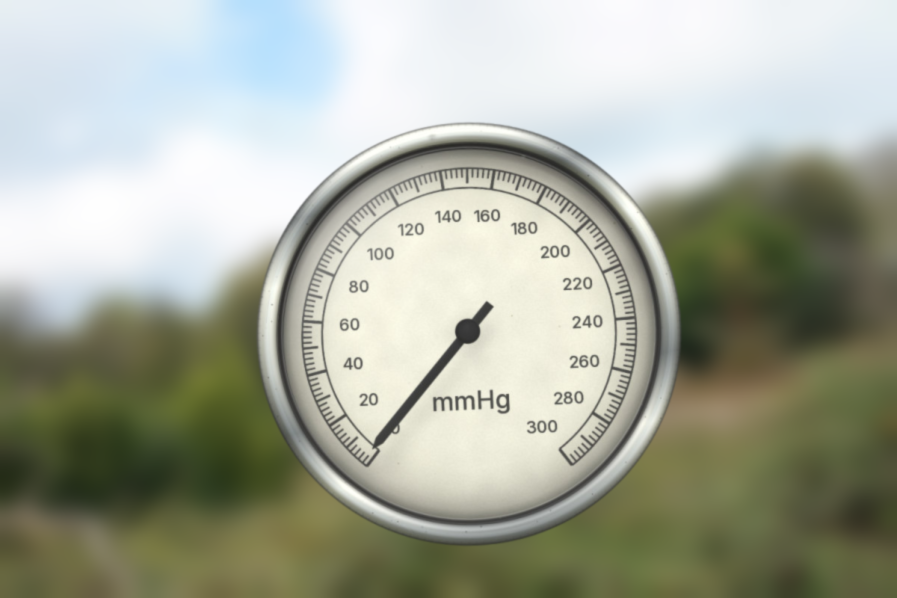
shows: 2 mmHg
